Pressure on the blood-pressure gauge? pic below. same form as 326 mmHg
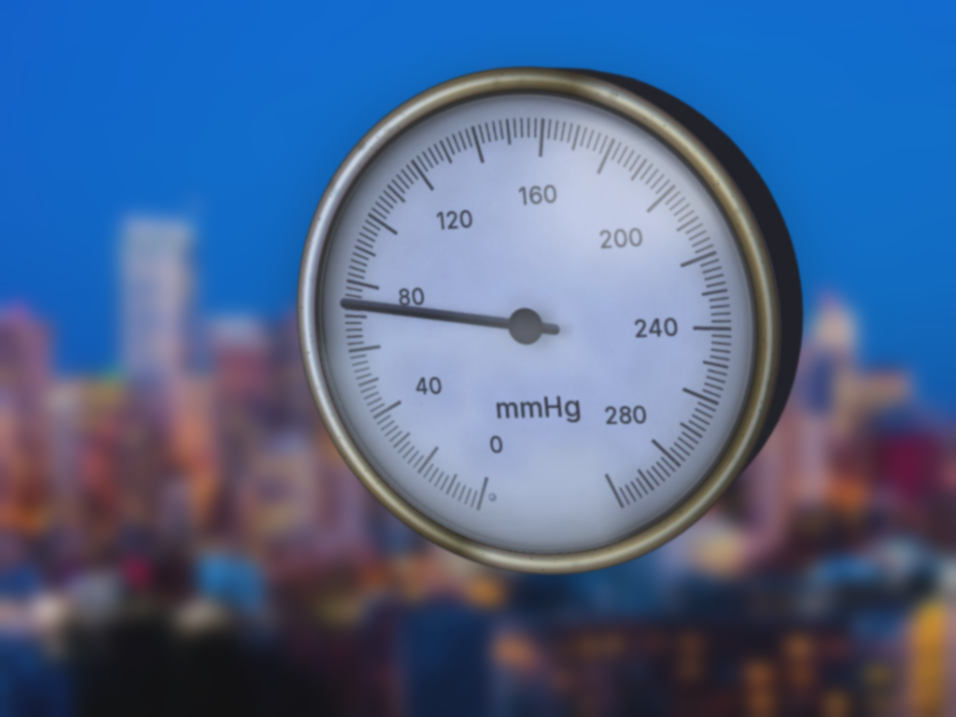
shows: 74 mmHg
